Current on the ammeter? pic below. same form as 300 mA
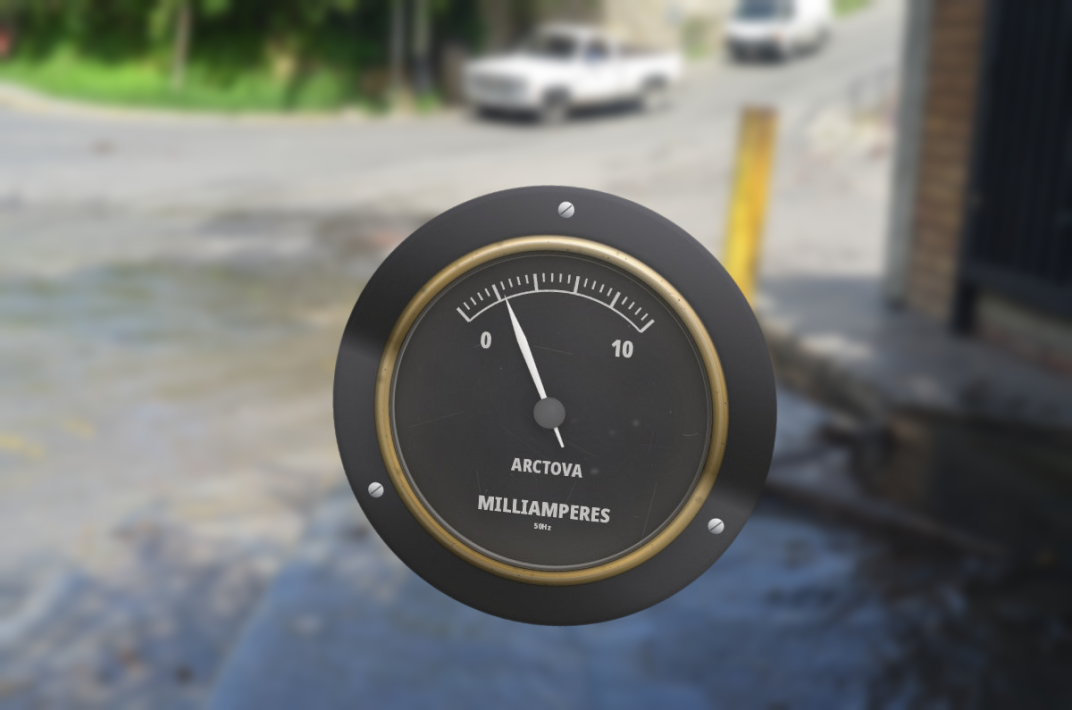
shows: 2.4 mA
